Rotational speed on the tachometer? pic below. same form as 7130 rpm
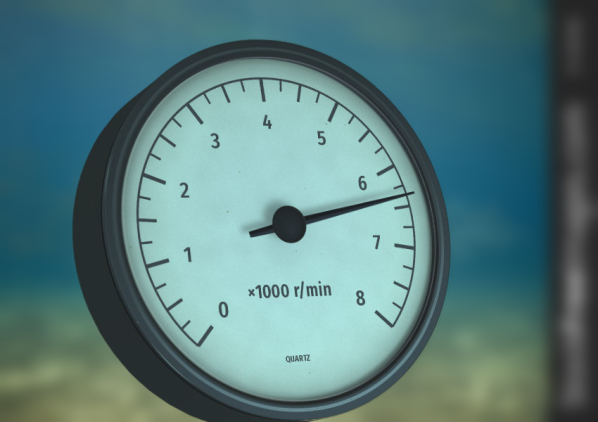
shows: 6375 rpm
